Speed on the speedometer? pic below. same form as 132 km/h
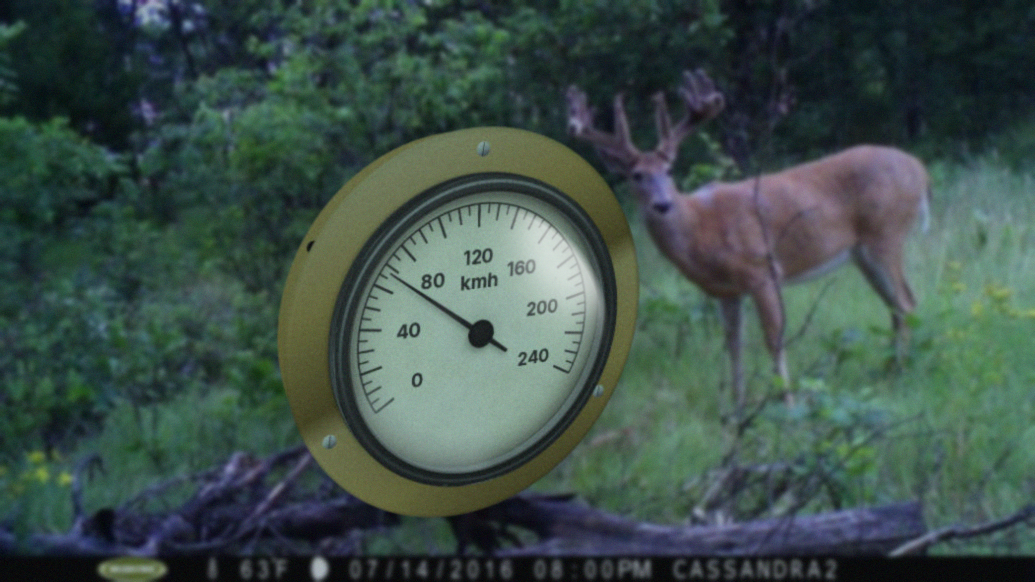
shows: 67.5 km/h
